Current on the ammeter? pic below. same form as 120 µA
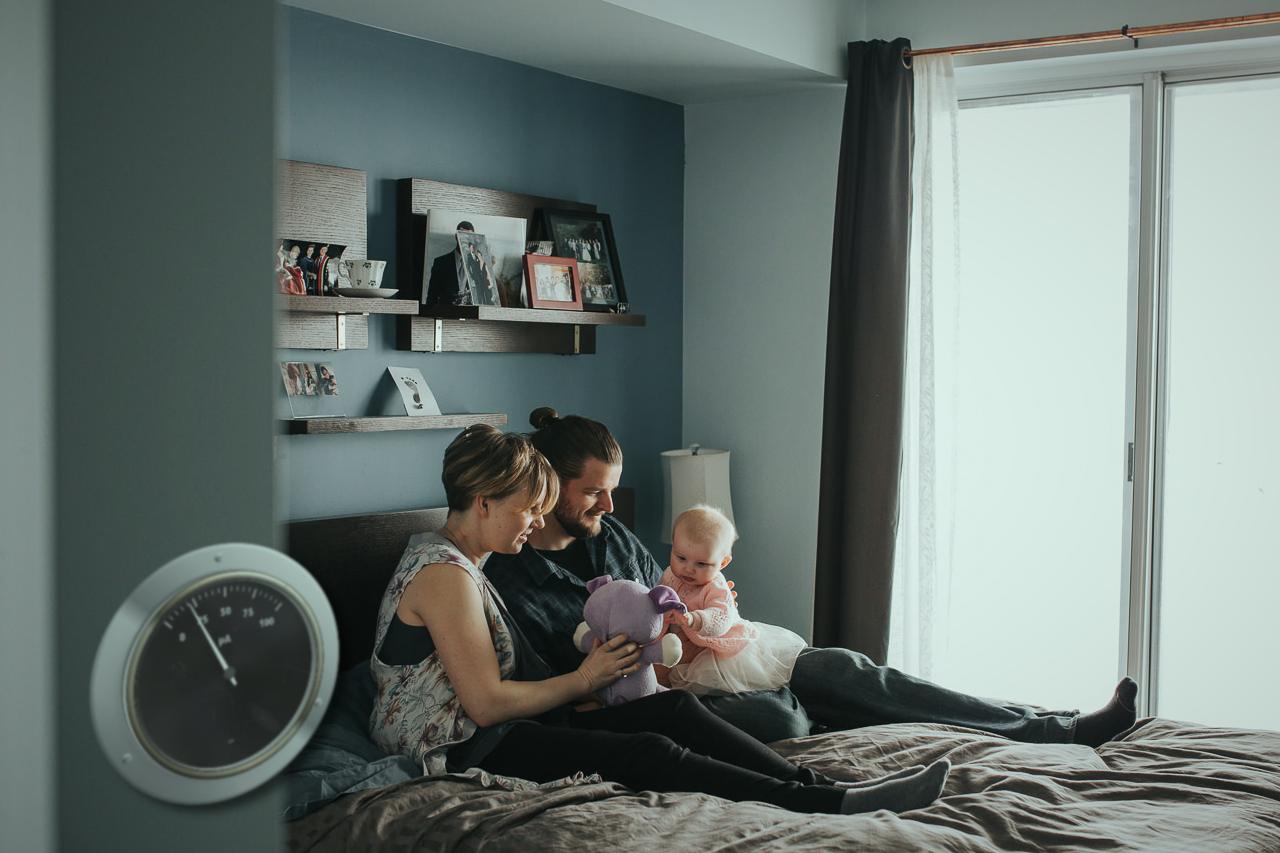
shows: 20 µA
